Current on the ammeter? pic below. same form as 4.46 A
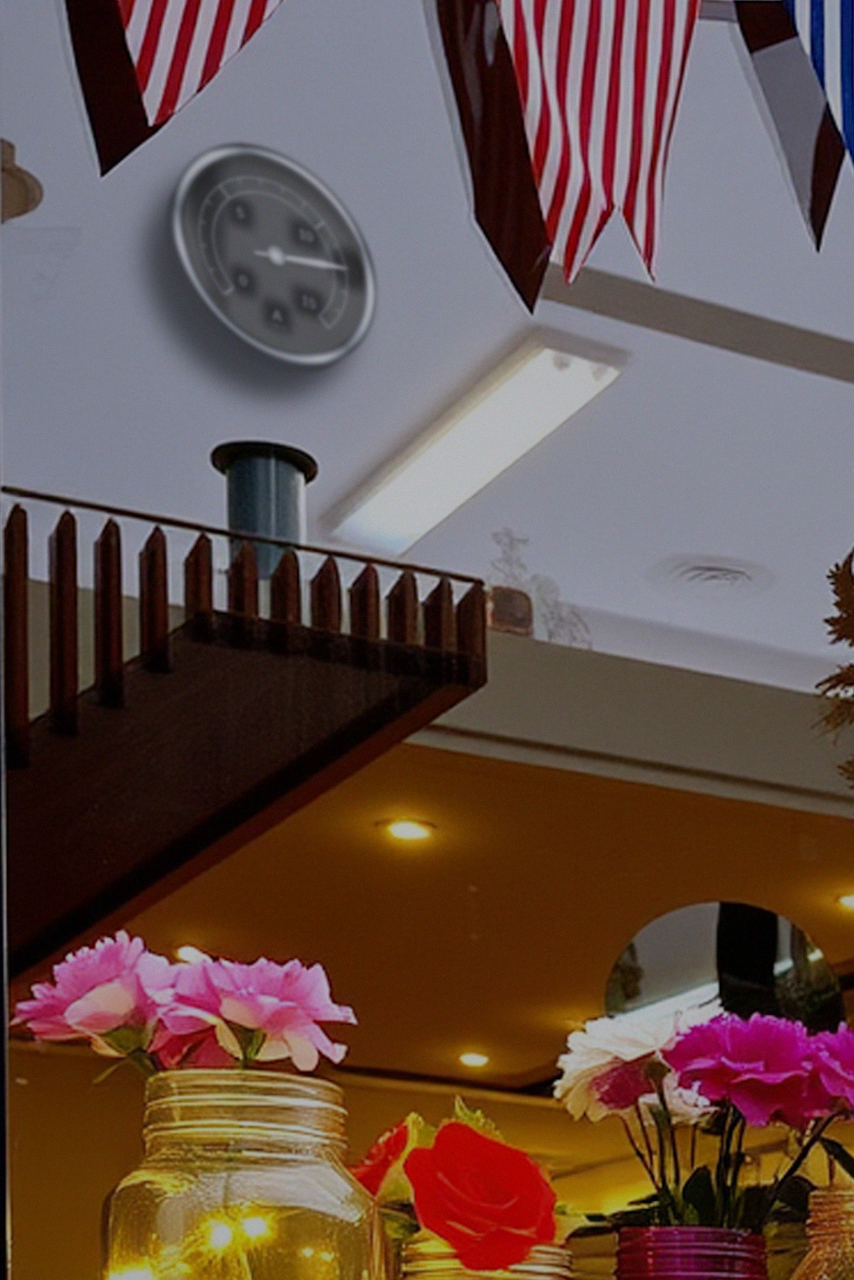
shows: 12 A
